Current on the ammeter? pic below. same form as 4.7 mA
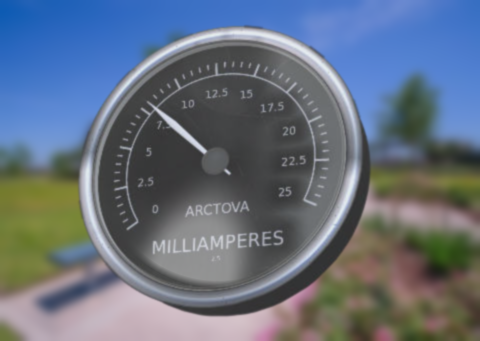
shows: 8 mA
